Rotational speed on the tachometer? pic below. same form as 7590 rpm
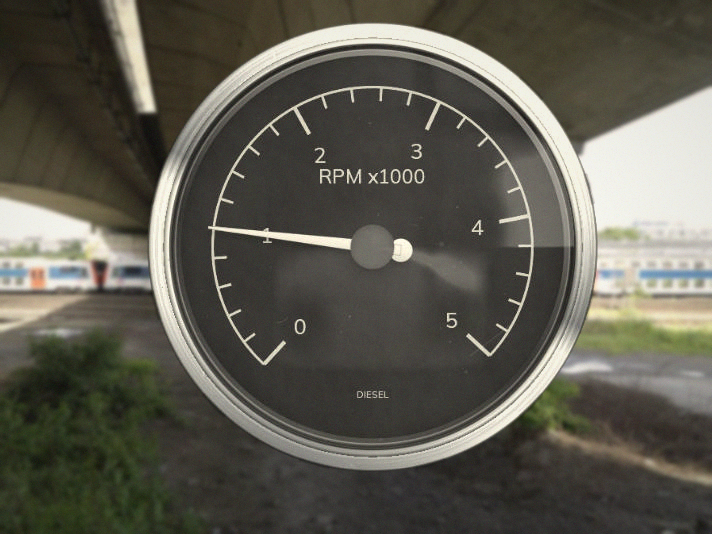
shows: 1000 rpm
